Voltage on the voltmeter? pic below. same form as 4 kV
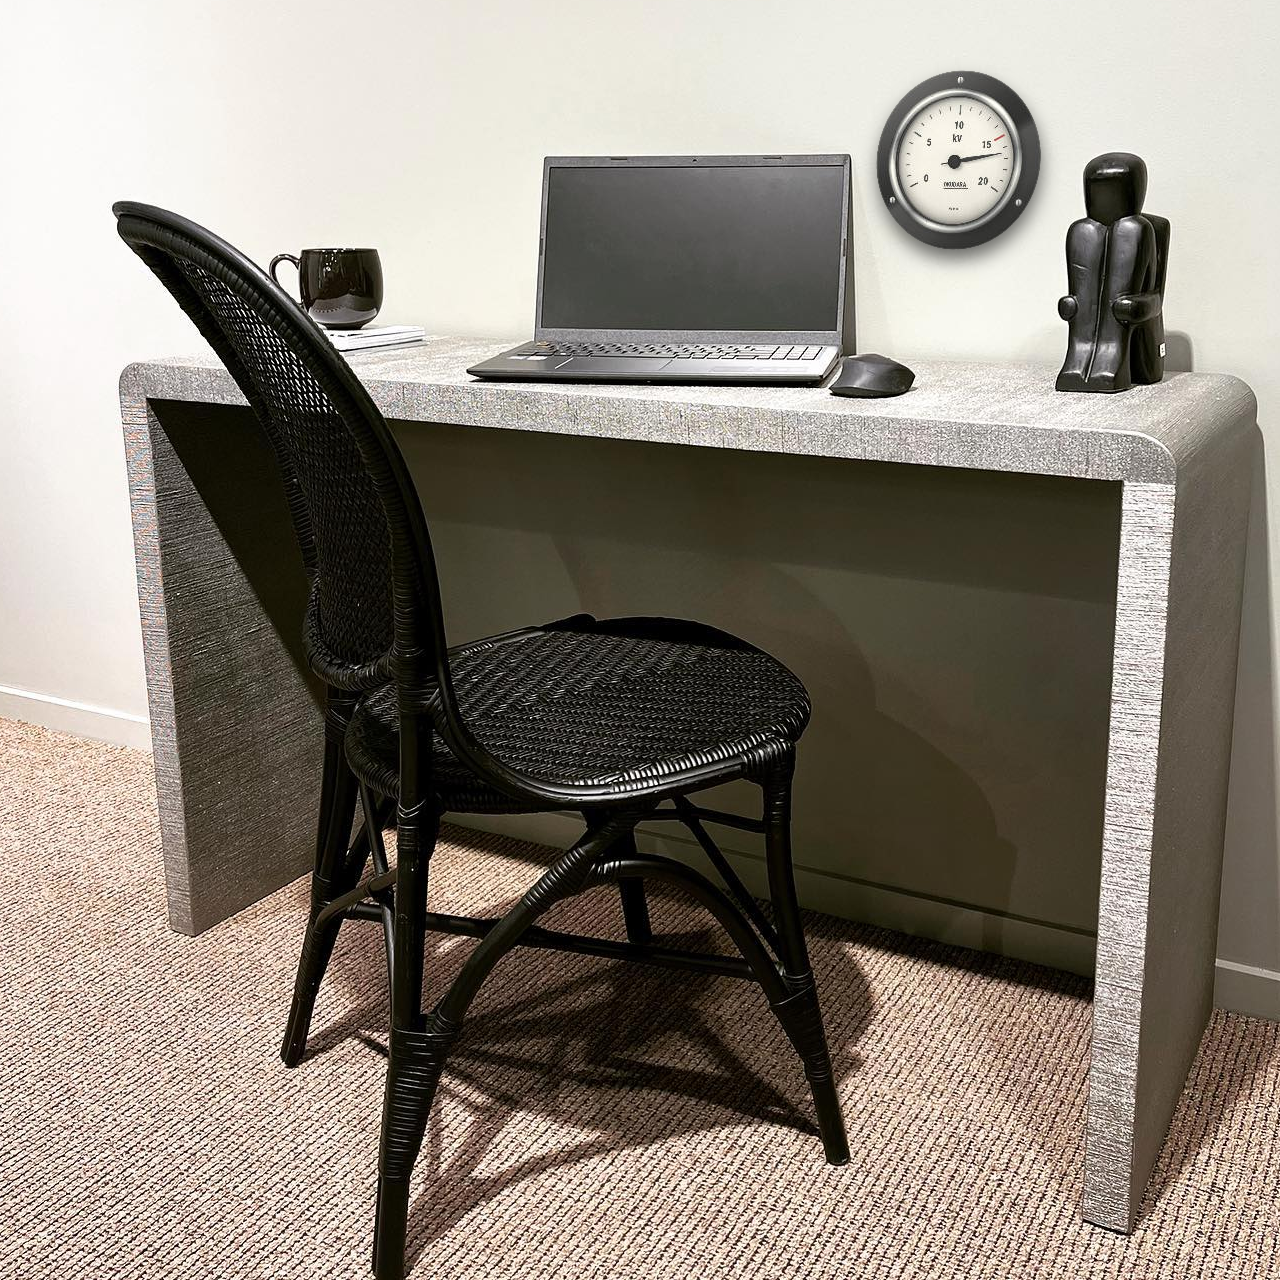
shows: 16.5 kV
